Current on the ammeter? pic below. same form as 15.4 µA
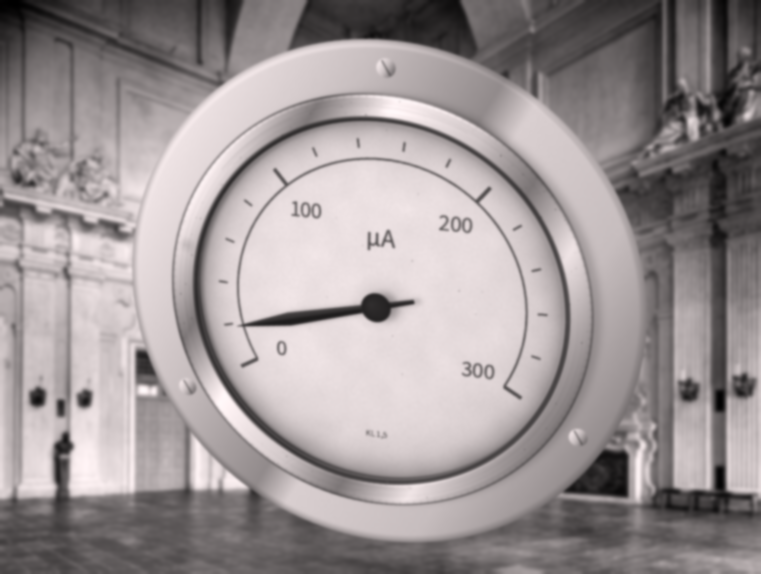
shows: 20 µA
